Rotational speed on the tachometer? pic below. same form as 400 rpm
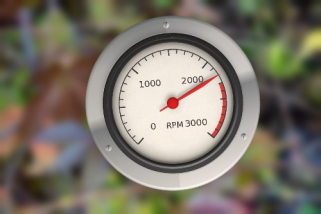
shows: 2200 rpm
